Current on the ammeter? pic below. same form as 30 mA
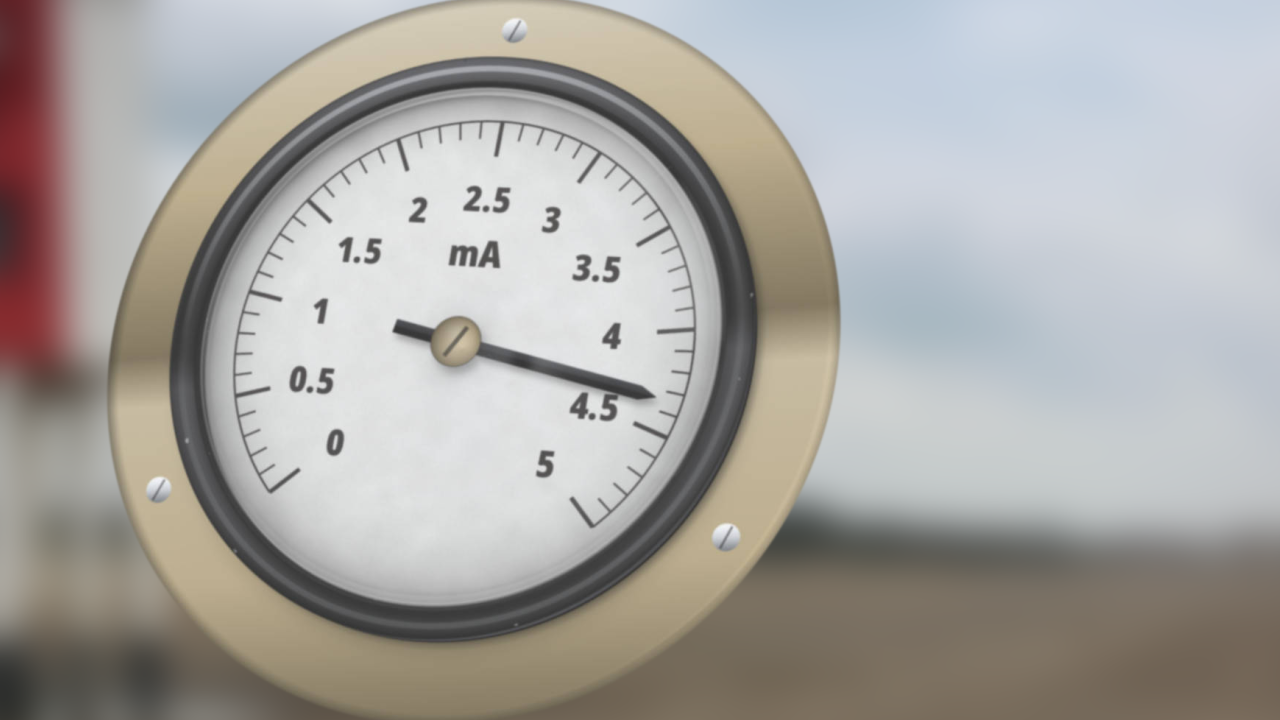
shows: 4.35 mA
